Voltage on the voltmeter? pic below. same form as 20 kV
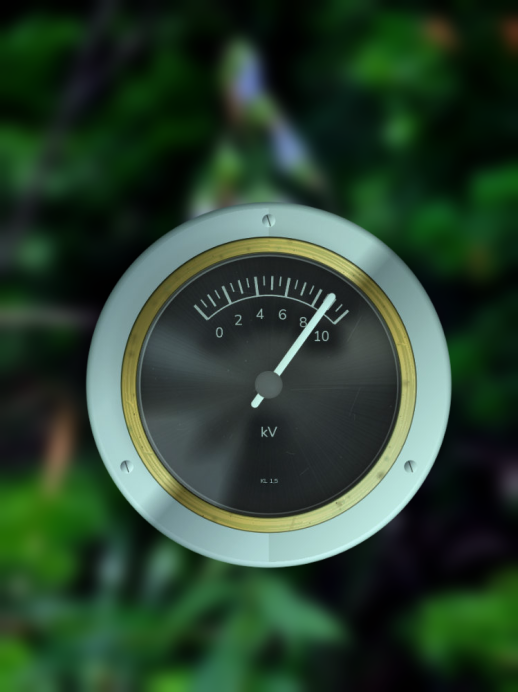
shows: 8.75 kV
